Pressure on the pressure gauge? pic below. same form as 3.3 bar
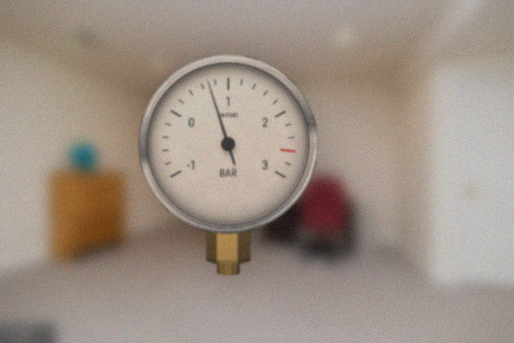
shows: 0.7 bar
